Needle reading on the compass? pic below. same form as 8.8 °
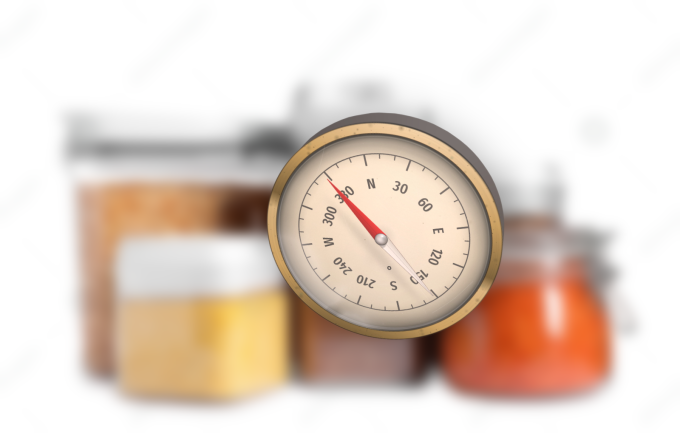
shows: 330 °
